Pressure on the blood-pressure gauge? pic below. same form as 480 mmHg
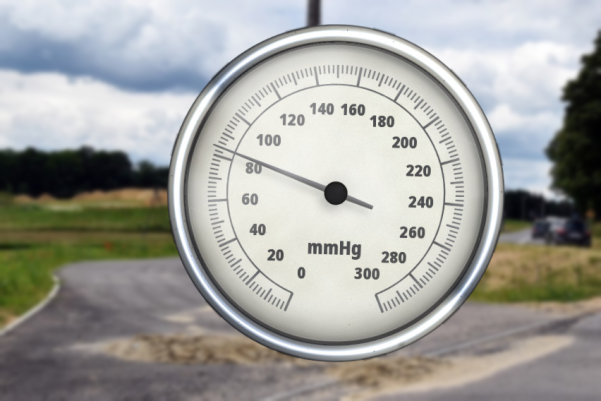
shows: 84 mmHg
